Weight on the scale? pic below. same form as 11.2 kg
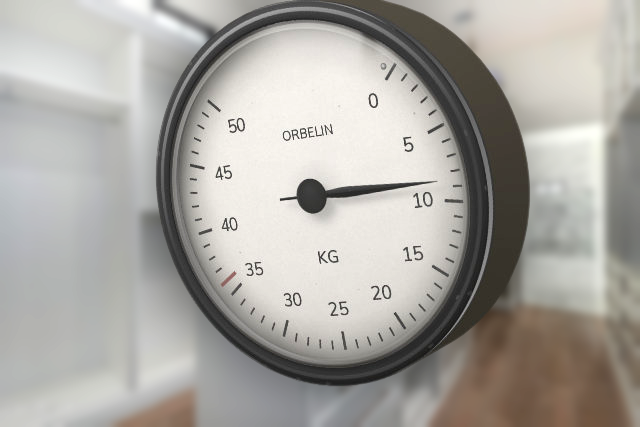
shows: 8.5 kg
